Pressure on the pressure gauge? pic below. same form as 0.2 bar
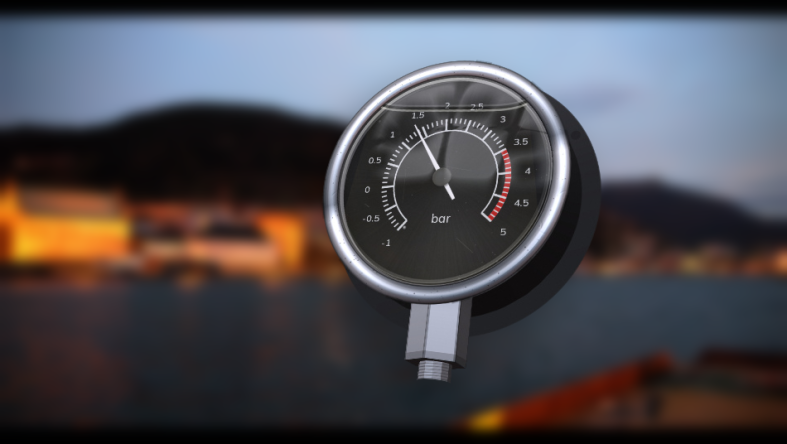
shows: 1.4 bar
